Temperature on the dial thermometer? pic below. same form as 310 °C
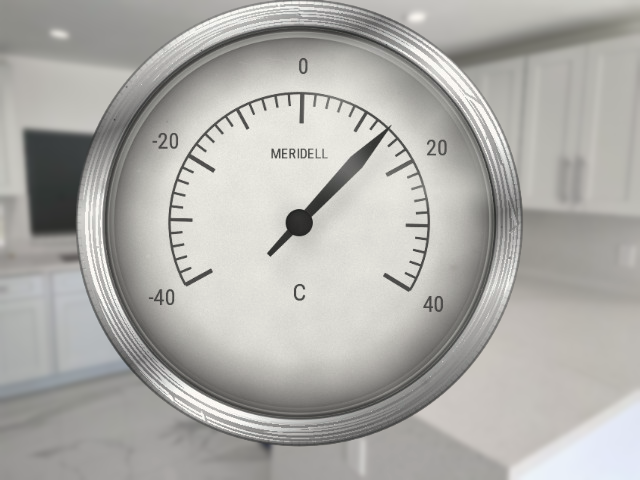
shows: 14 °C
